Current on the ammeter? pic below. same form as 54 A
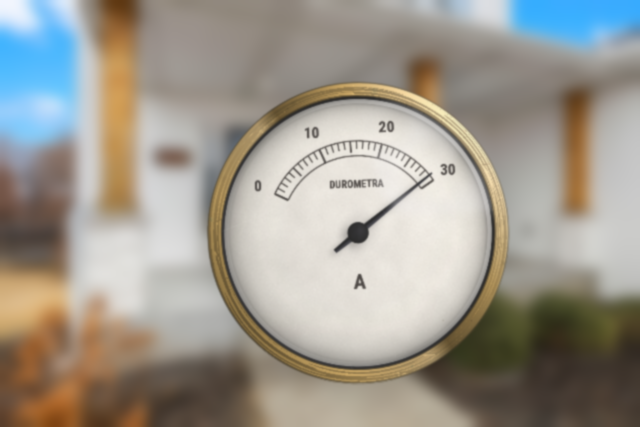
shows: 29 A
